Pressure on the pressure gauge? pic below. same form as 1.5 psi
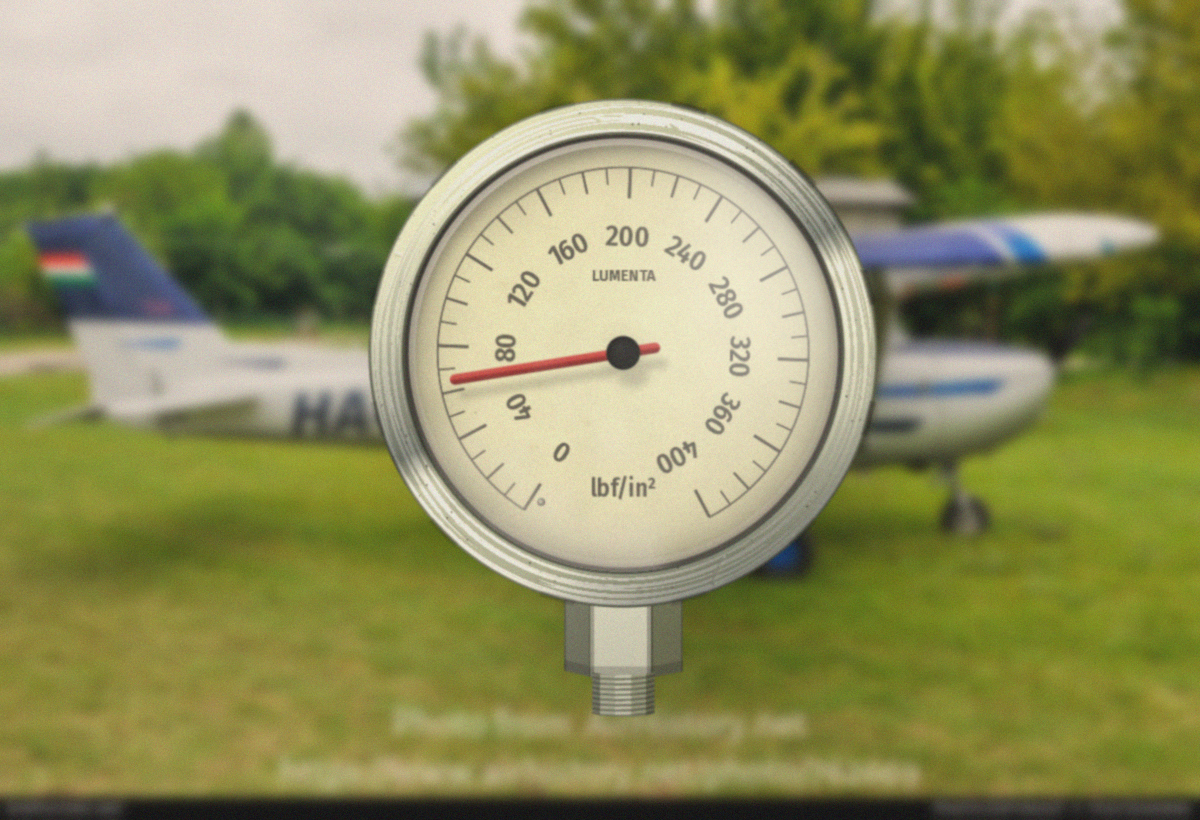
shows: 65 psi
